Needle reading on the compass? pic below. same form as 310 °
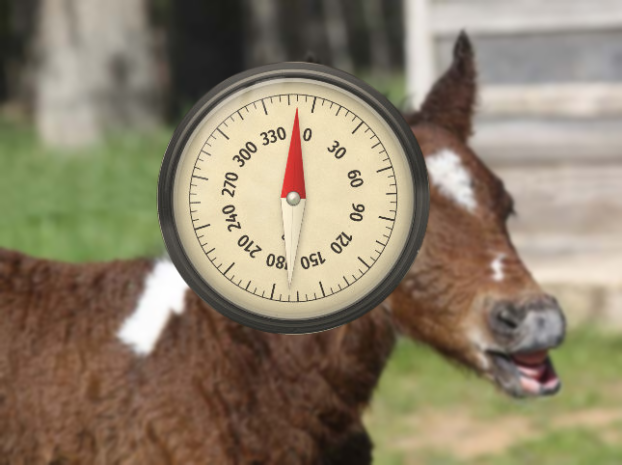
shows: 350 °
